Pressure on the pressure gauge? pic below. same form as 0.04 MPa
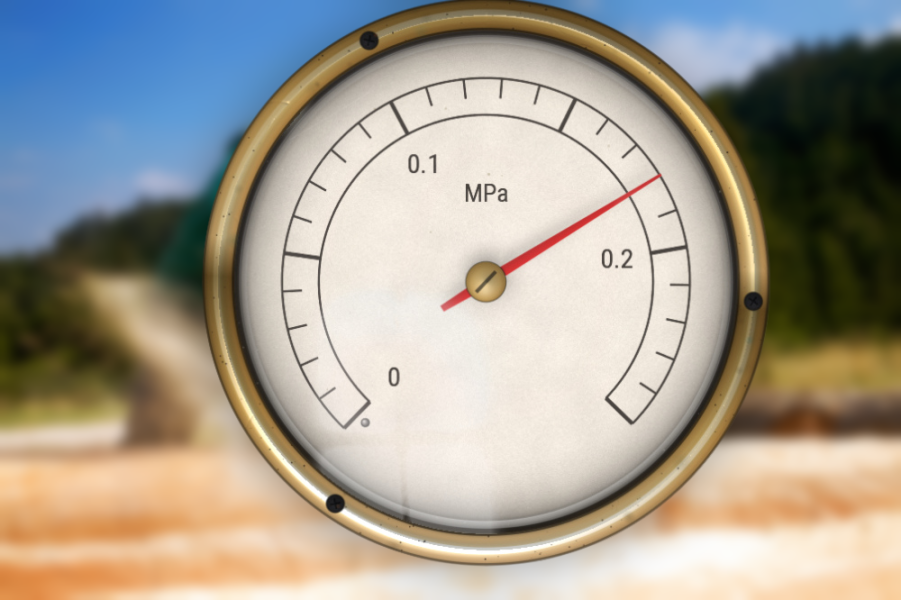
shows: 0.18 MPa
